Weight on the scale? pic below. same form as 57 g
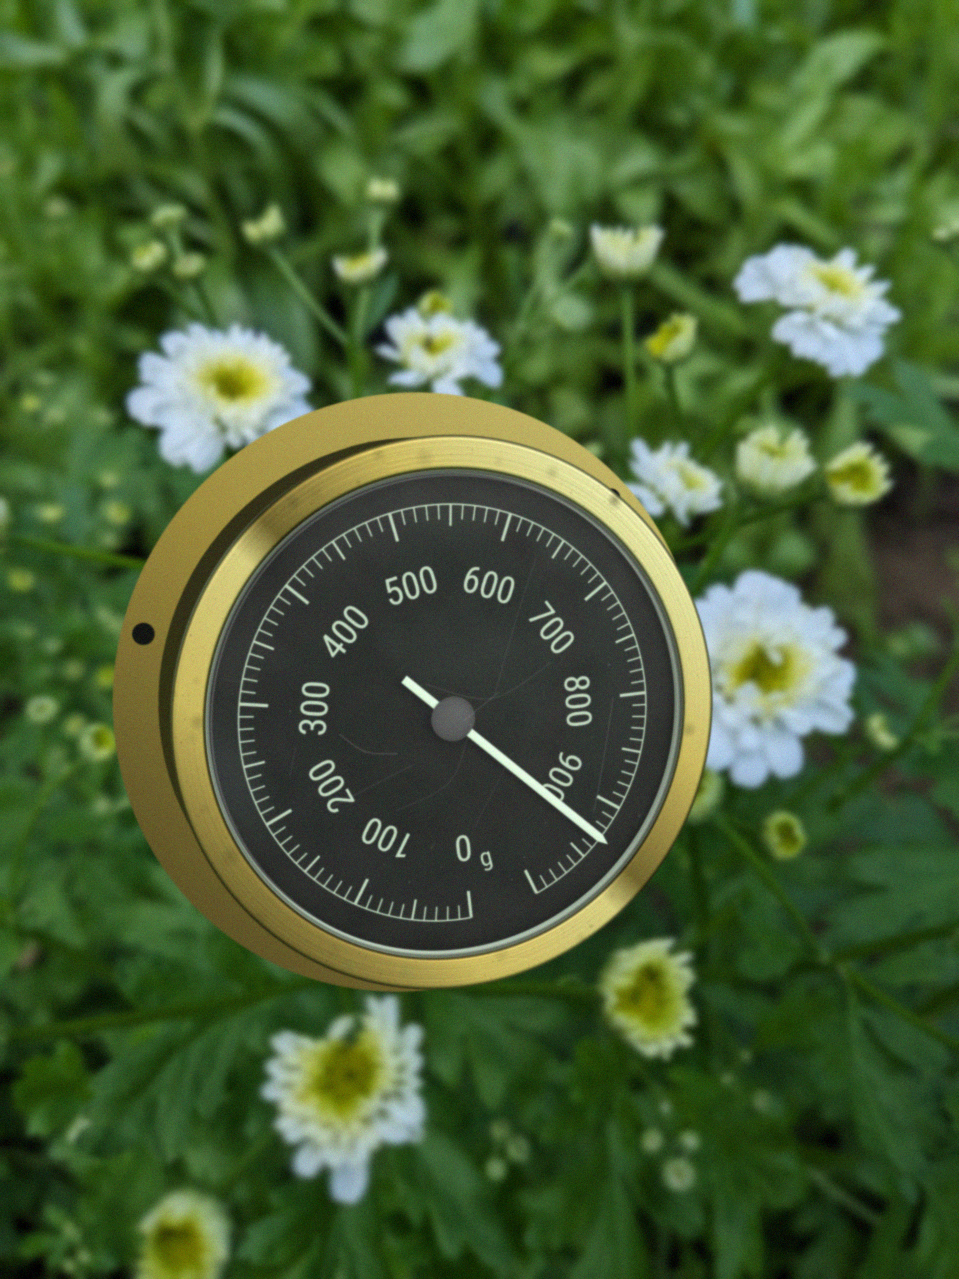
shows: 930 g
